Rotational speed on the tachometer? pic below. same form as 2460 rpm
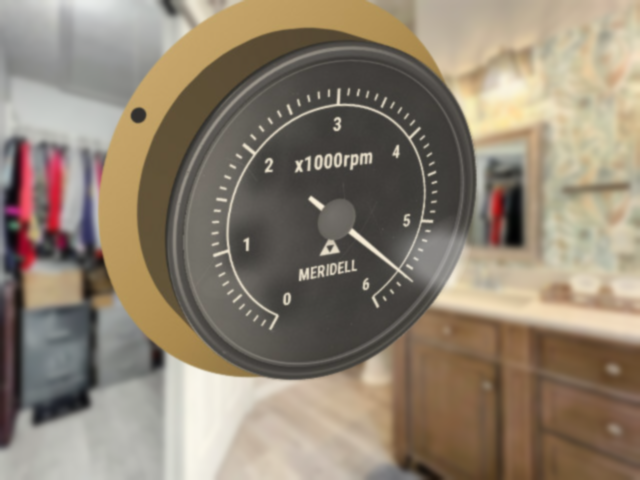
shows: 5600 rpm
